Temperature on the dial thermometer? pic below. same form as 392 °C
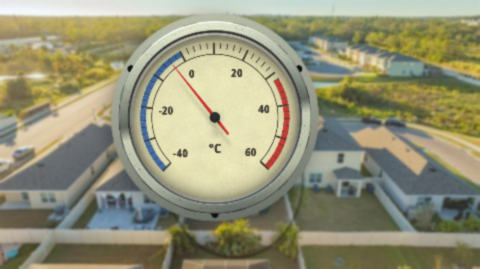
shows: -4 °C
